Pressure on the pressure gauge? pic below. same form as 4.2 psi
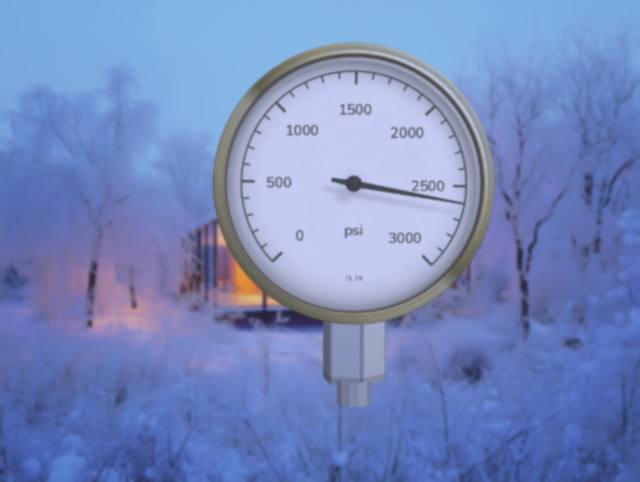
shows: 2600 psi
